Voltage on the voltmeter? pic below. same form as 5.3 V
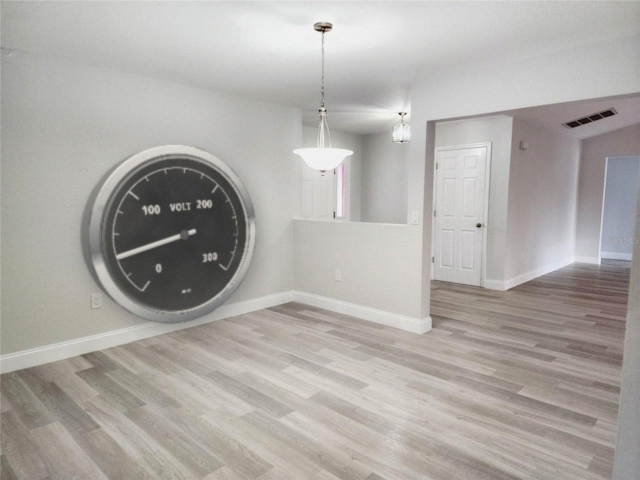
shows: 40 V
